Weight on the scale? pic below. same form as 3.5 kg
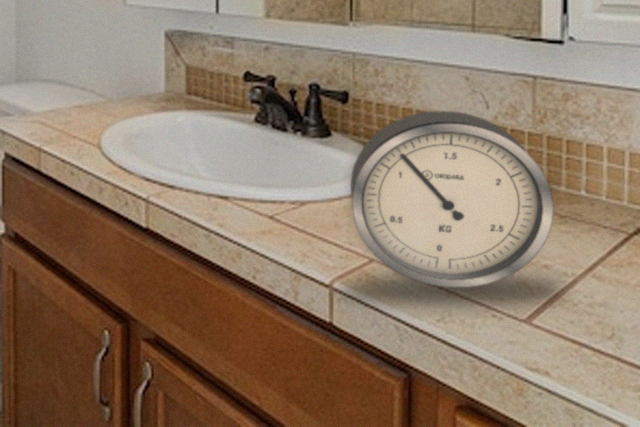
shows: 1.15 kg
